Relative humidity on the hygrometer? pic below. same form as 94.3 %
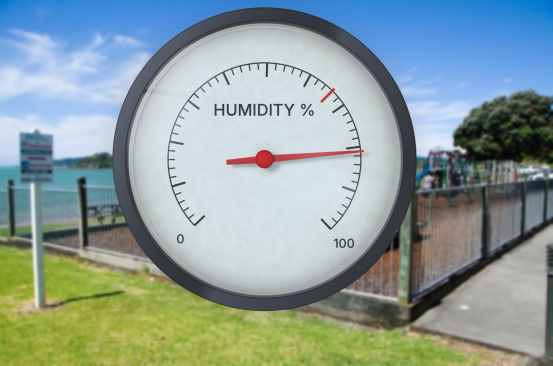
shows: 81 %
